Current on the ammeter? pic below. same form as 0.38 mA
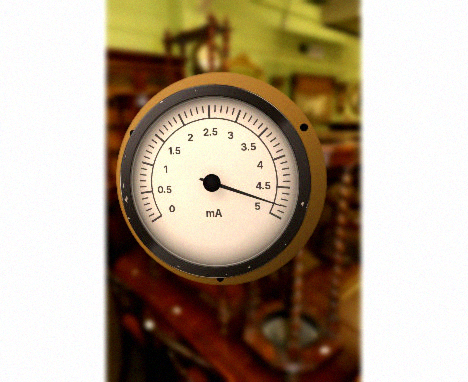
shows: 4.8 mA
